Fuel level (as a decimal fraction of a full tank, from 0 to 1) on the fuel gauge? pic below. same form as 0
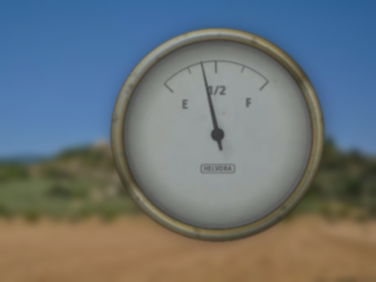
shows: 0.375
